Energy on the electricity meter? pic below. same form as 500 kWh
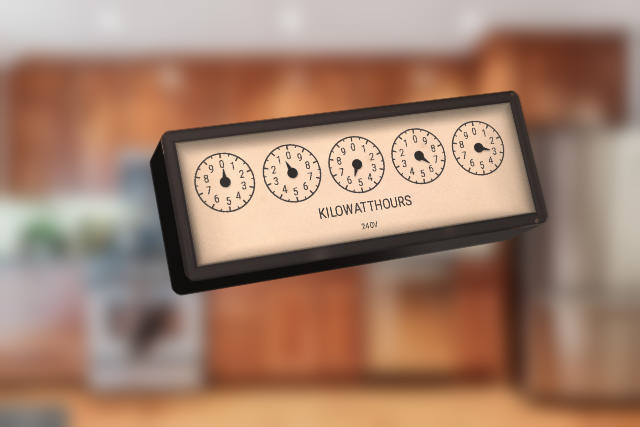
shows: 563 kWh
